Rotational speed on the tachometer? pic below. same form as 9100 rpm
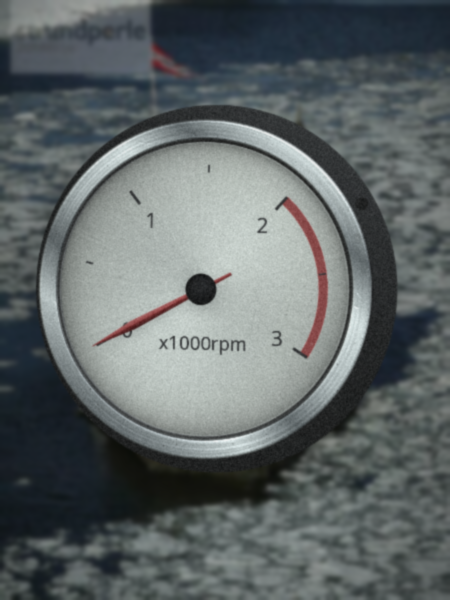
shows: 0 rpm
